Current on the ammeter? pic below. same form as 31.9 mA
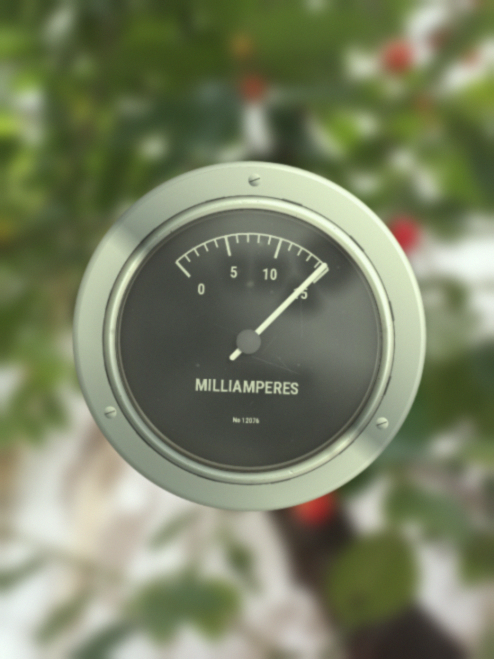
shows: 14.5 mA
